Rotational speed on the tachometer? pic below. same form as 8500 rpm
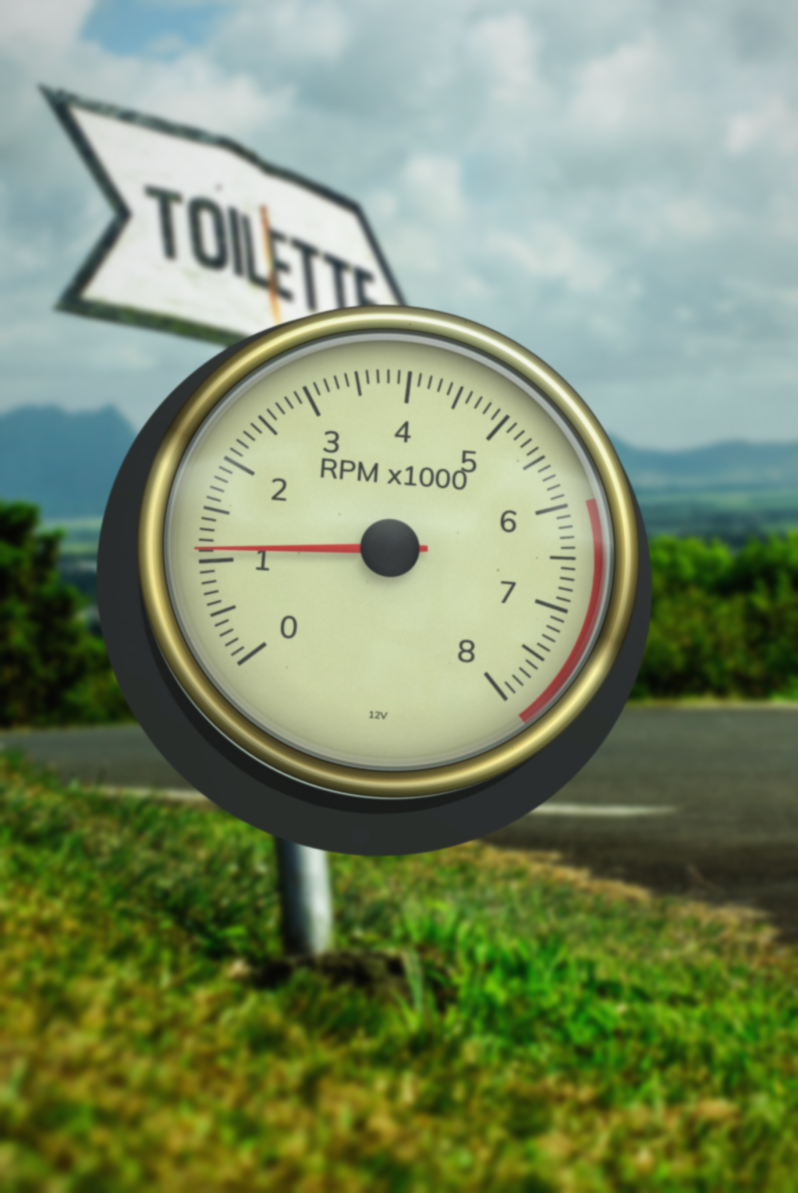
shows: 1100 rpm
